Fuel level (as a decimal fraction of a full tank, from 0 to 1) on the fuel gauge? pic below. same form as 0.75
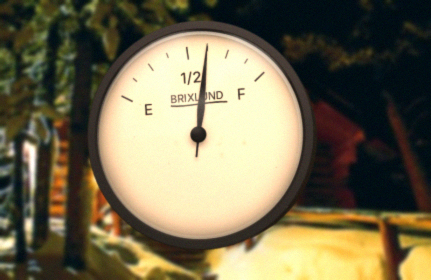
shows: 0.625
